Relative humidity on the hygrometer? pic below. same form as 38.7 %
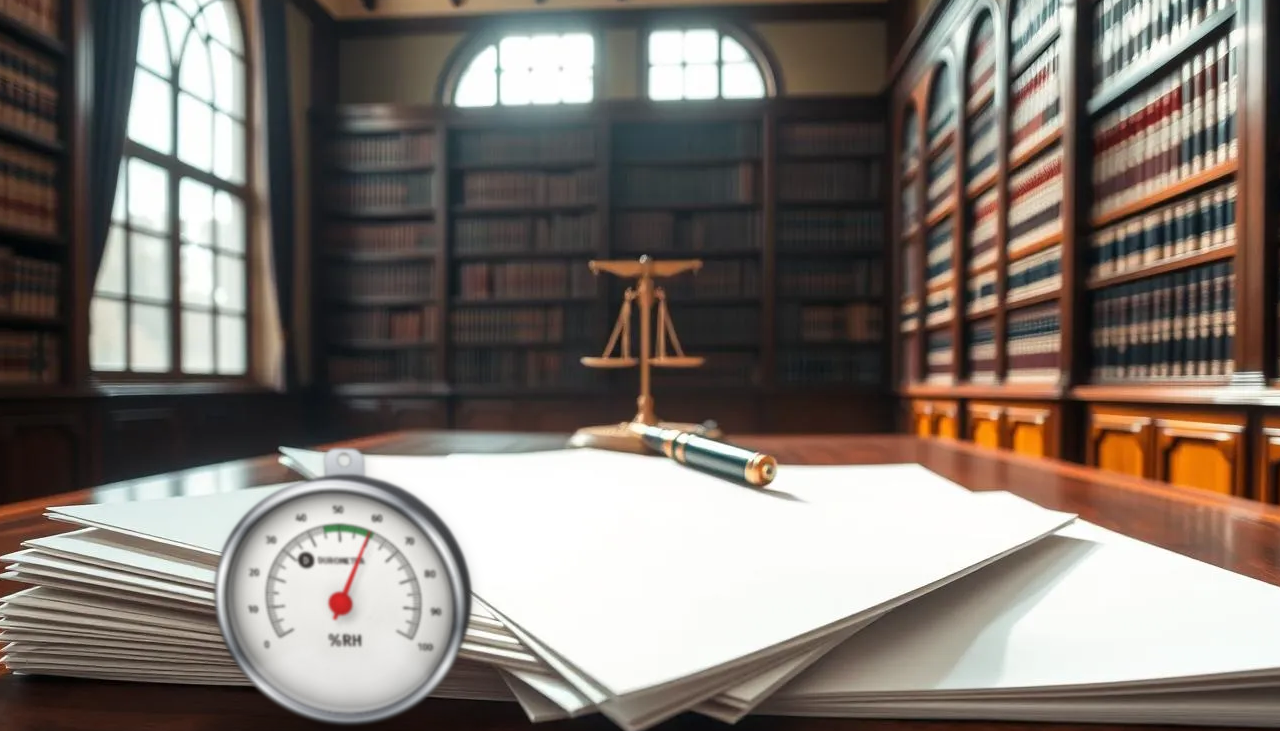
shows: 60 %
